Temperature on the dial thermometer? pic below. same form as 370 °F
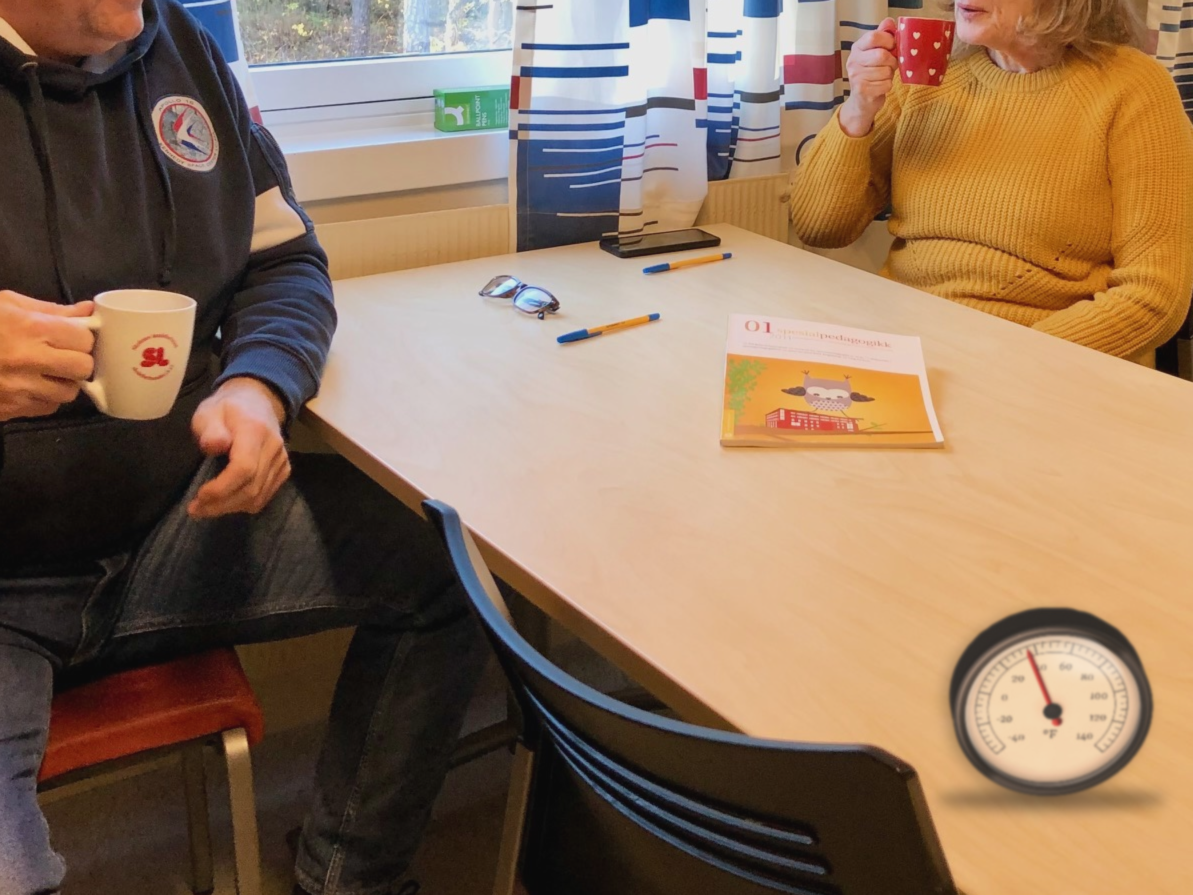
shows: 36 °F
